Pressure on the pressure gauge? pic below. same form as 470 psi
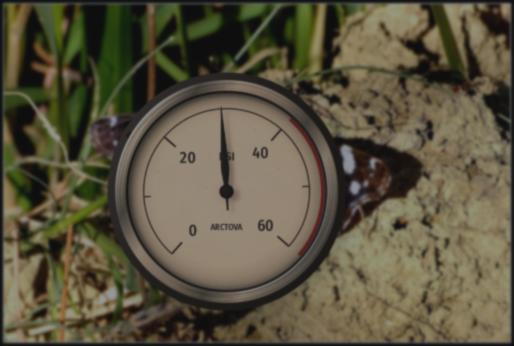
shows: 30 psi
